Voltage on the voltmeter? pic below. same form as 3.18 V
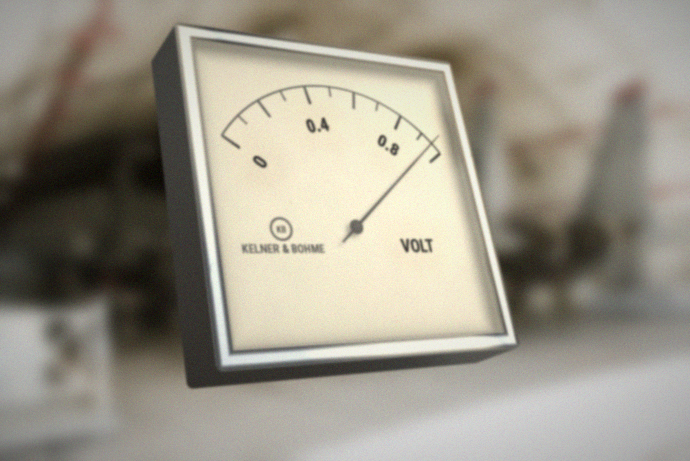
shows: 0.95 V
